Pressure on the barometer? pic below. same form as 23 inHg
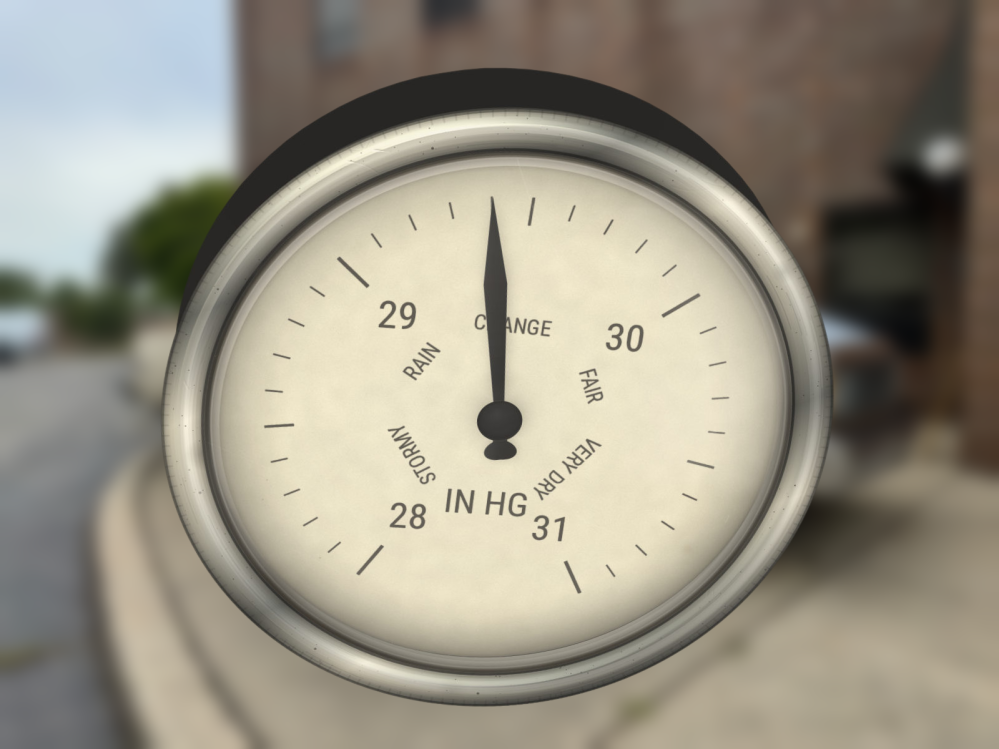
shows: 29.4 inHg
